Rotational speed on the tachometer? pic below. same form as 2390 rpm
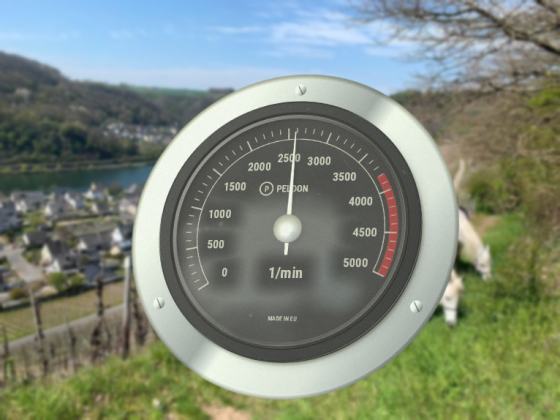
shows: 2600 rpm
